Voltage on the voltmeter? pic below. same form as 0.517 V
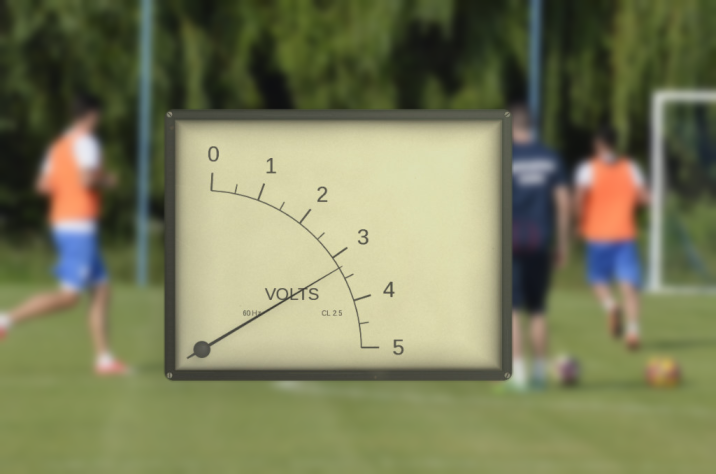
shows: 3.25 V
